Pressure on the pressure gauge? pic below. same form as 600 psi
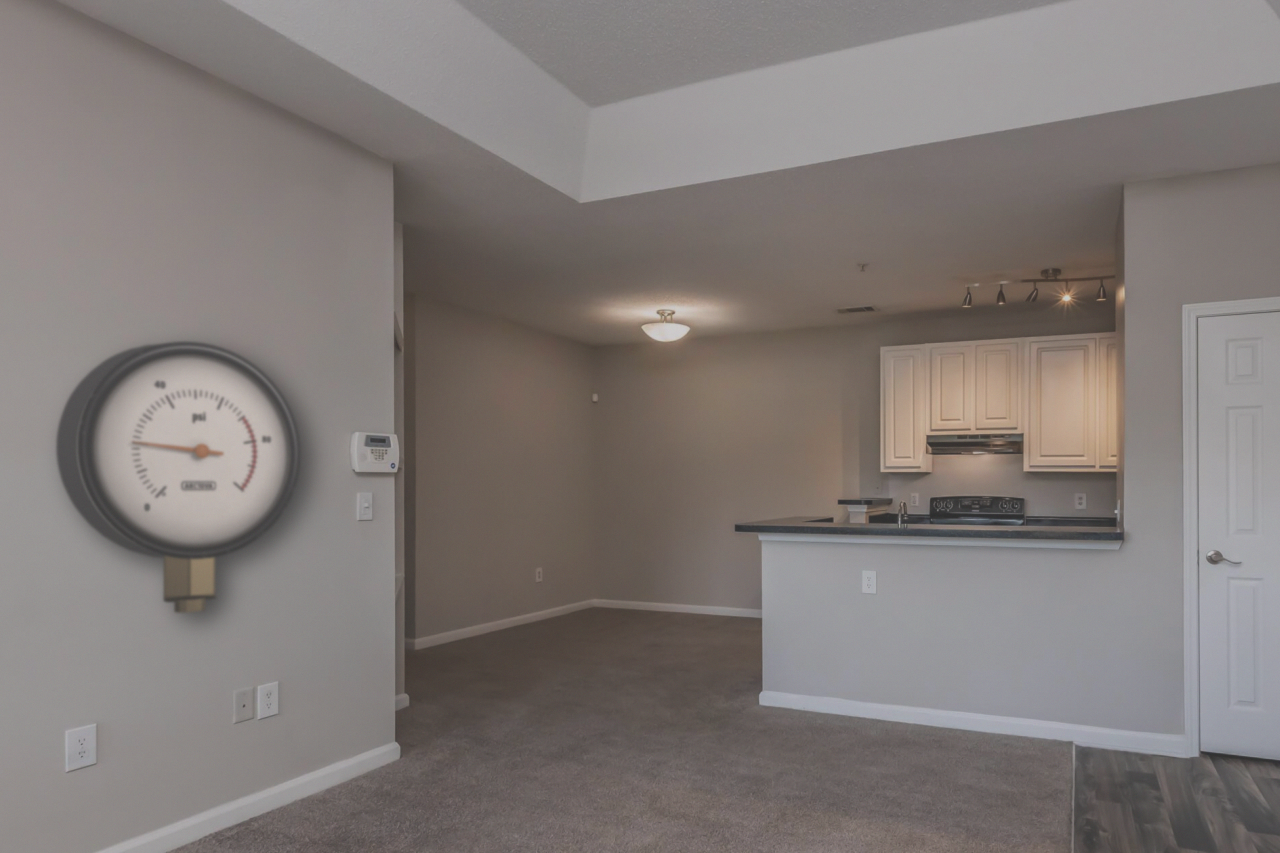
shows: 20 psi
